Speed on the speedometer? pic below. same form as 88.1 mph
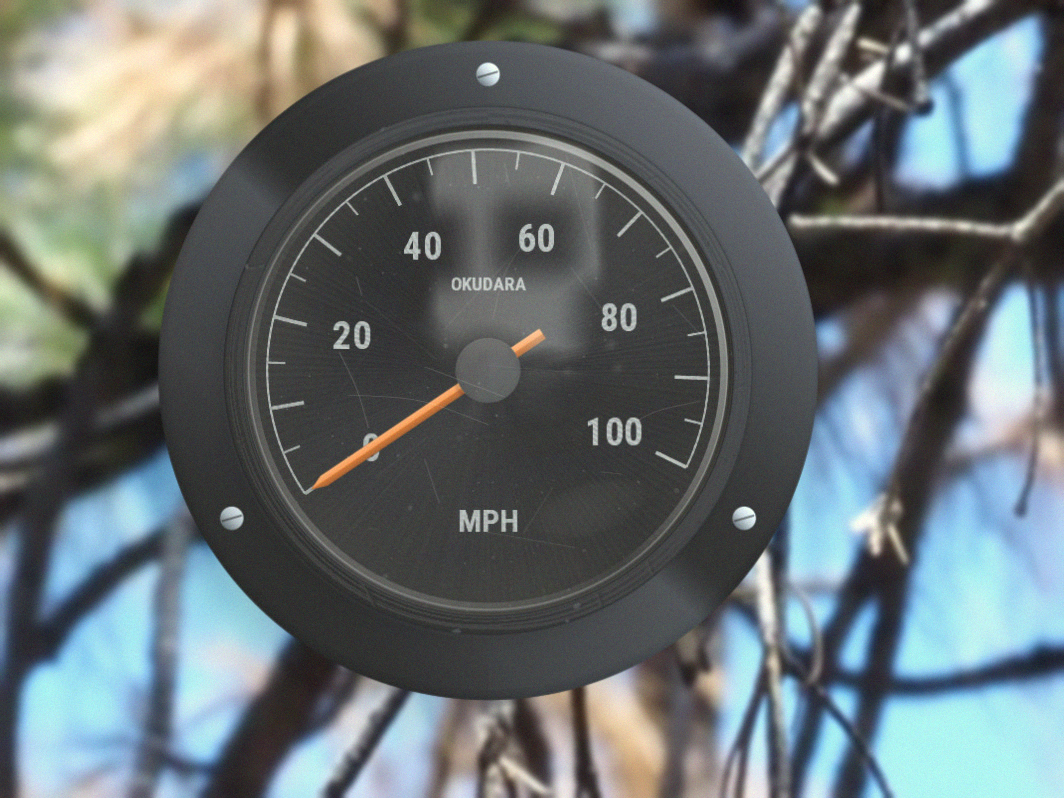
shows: 0 mph
